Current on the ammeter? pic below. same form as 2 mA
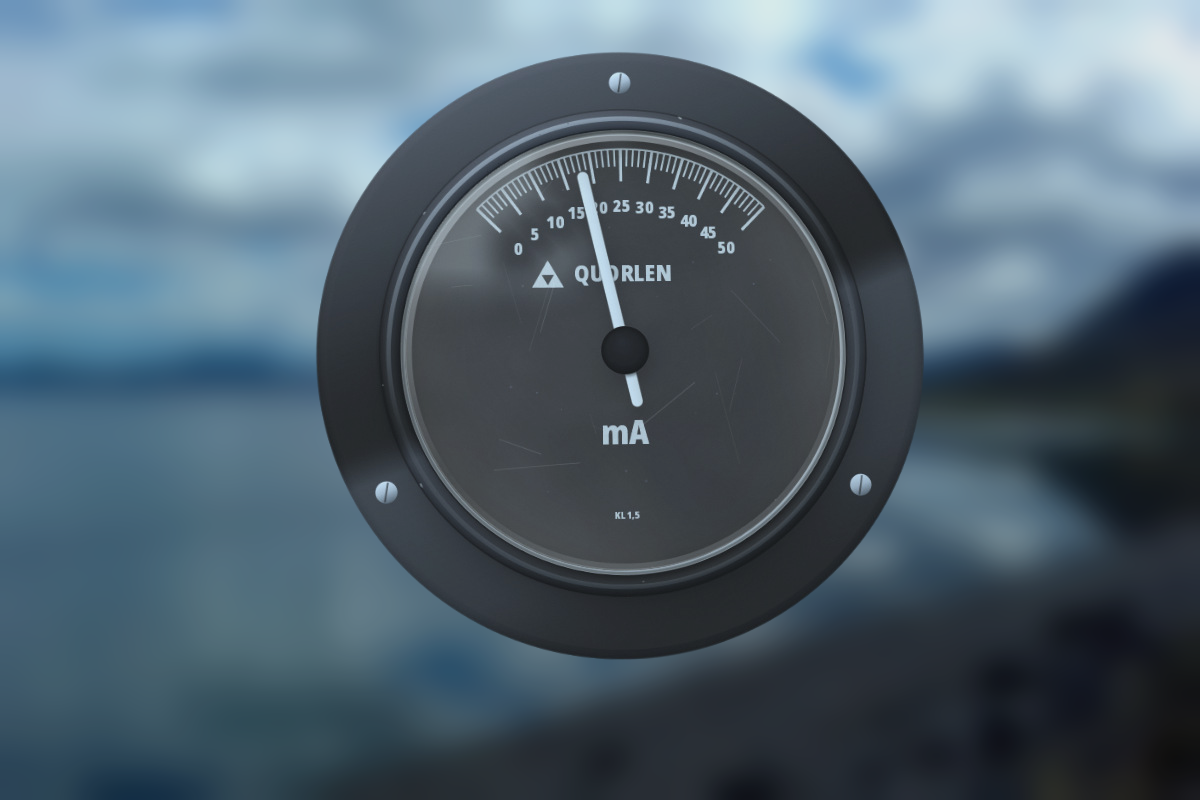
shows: 18 mA
